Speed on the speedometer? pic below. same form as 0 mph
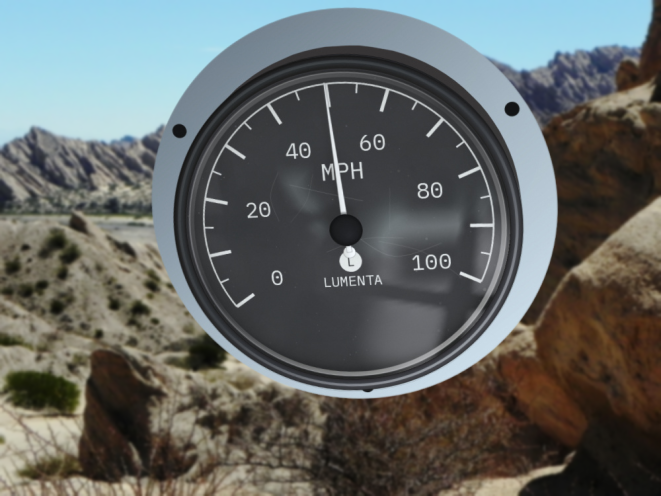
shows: 50 mph
